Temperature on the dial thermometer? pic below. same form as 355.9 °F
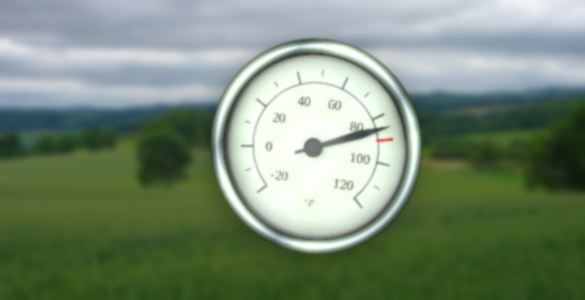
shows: 85 °F
